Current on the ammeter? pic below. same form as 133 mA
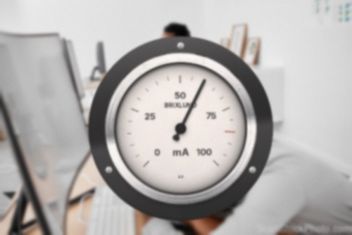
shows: 60 mA
